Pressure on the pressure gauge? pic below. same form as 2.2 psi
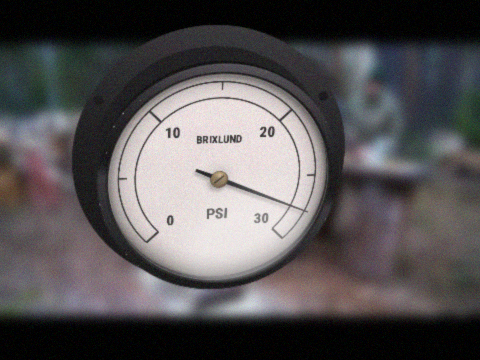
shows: 27.5 psi
